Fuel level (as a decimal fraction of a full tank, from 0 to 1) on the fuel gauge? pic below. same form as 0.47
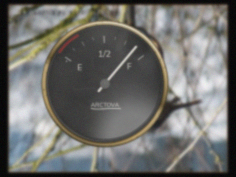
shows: 0.875
